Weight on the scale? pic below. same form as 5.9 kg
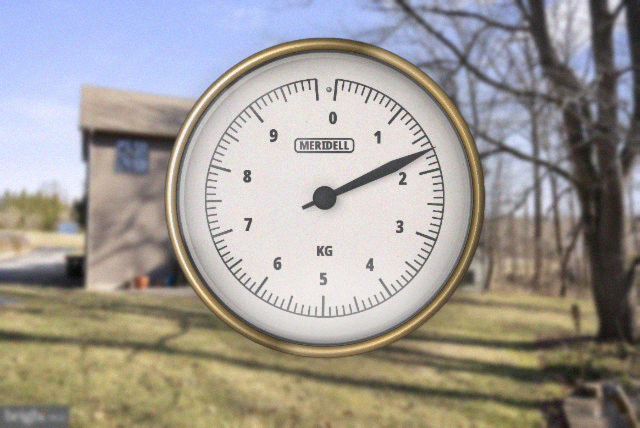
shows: 1.7 kg
